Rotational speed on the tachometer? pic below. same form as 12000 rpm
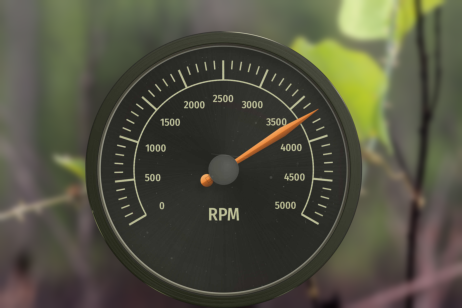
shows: 3700 rpm
